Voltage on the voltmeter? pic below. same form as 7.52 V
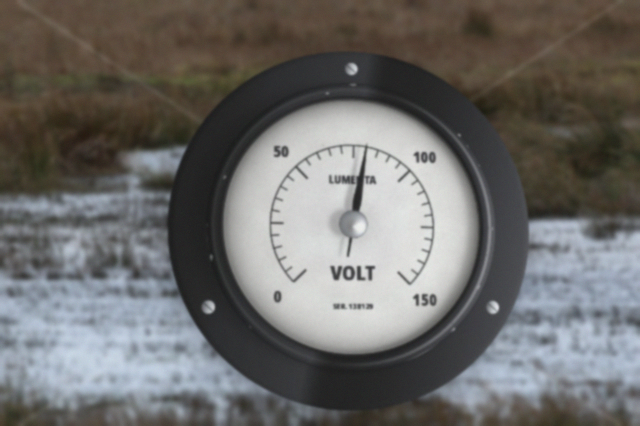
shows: 80 V
